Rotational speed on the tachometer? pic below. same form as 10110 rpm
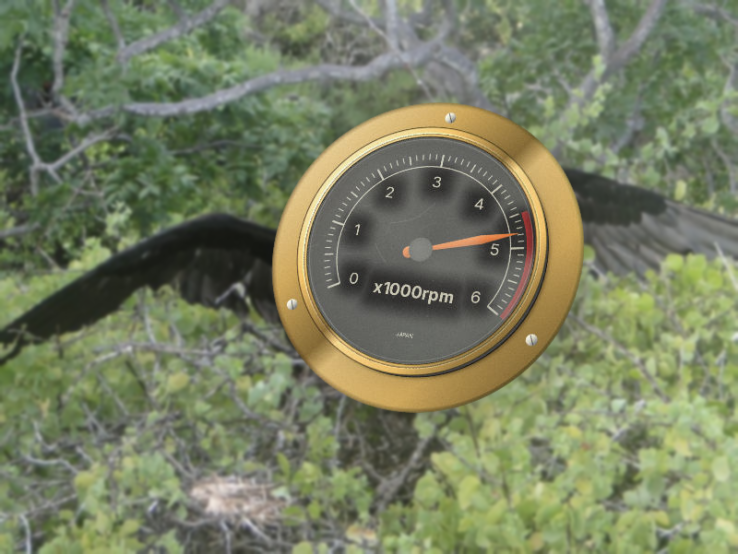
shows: 4800 rpm
